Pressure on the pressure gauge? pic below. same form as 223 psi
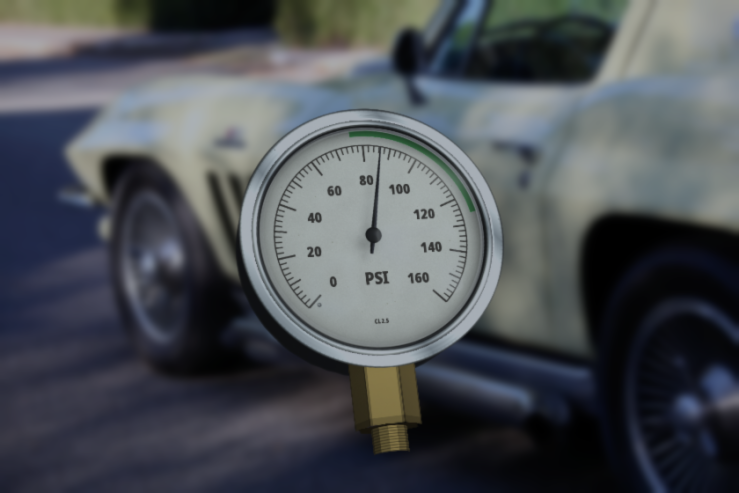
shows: 86 psi
